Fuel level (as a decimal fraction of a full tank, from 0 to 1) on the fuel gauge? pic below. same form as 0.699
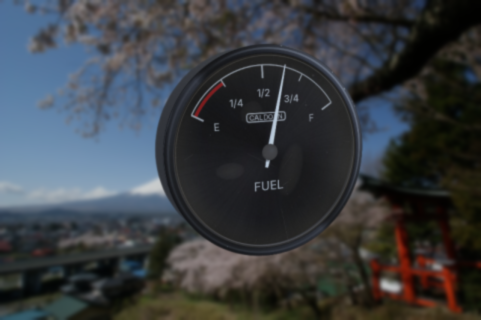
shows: 0.625
